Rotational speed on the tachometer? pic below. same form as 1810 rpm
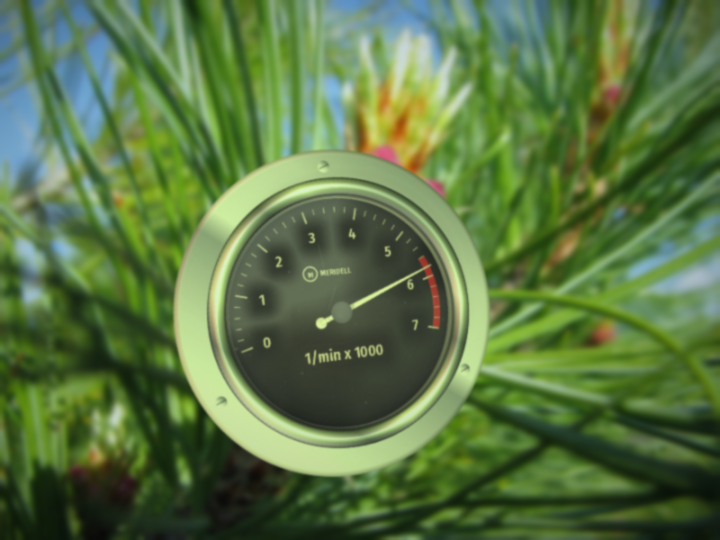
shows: 5800 rpm
